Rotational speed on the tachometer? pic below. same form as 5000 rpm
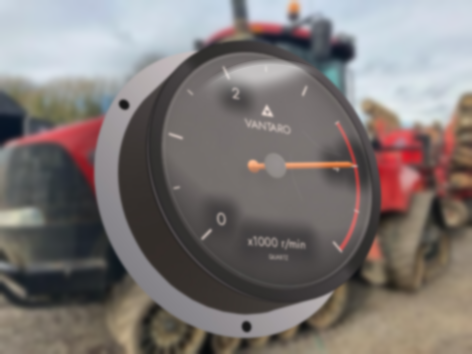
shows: 4000 rpm
